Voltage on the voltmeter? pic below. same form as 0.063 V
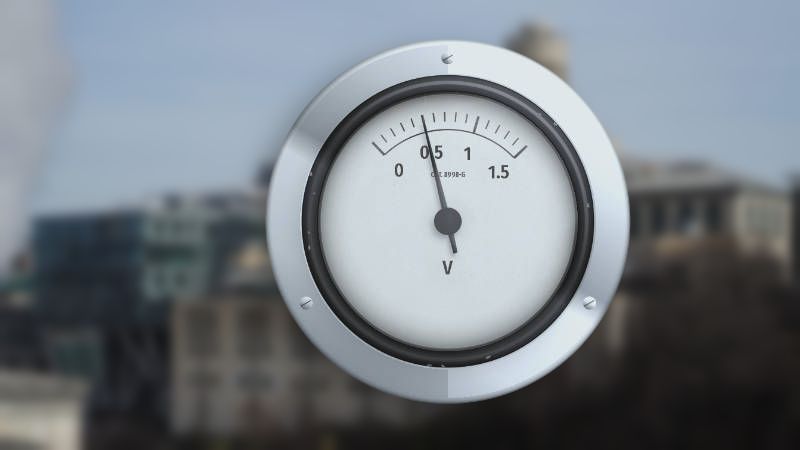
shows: 0.5 V
